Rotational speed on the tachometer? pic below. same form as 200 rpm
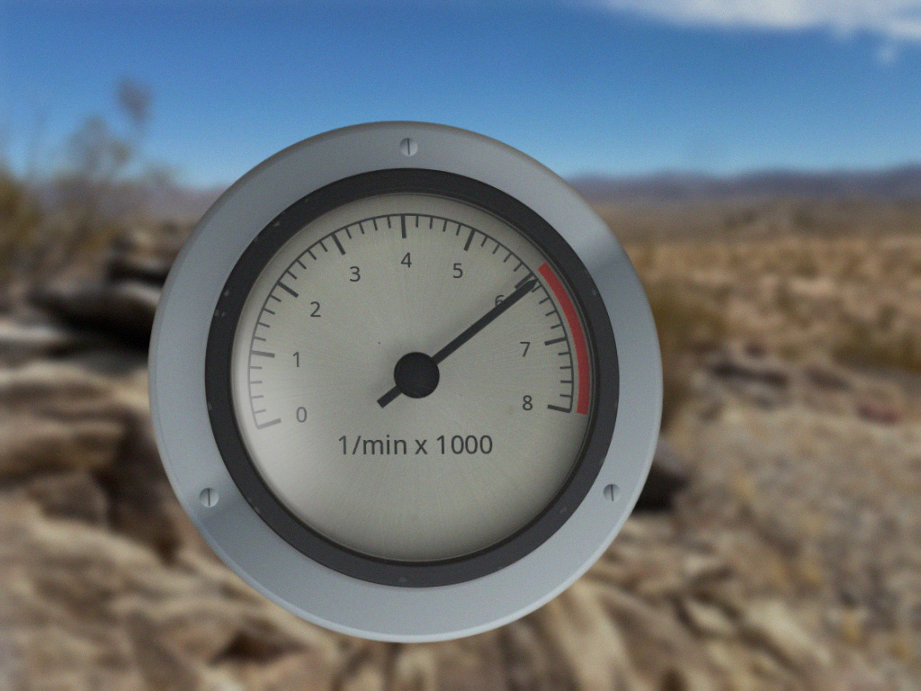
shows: 6100 rpm
